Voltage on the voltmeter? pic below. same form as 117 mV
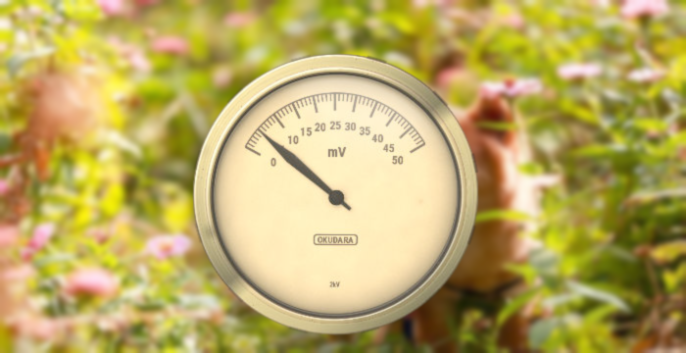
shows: 5 mV
